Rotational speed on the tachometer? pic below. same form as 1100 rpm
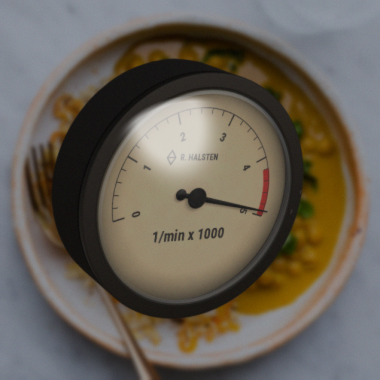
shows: 4900 rpm
